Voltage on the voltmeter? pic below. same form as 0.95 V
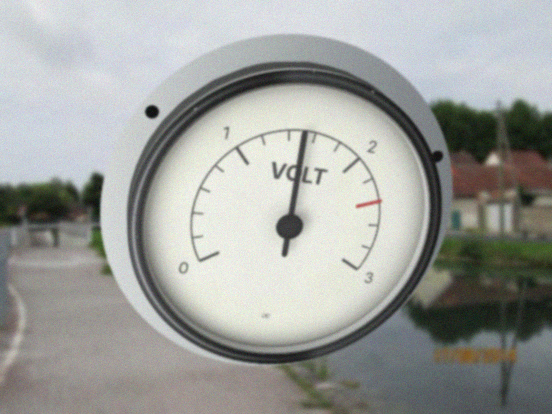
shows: 1.5 V
